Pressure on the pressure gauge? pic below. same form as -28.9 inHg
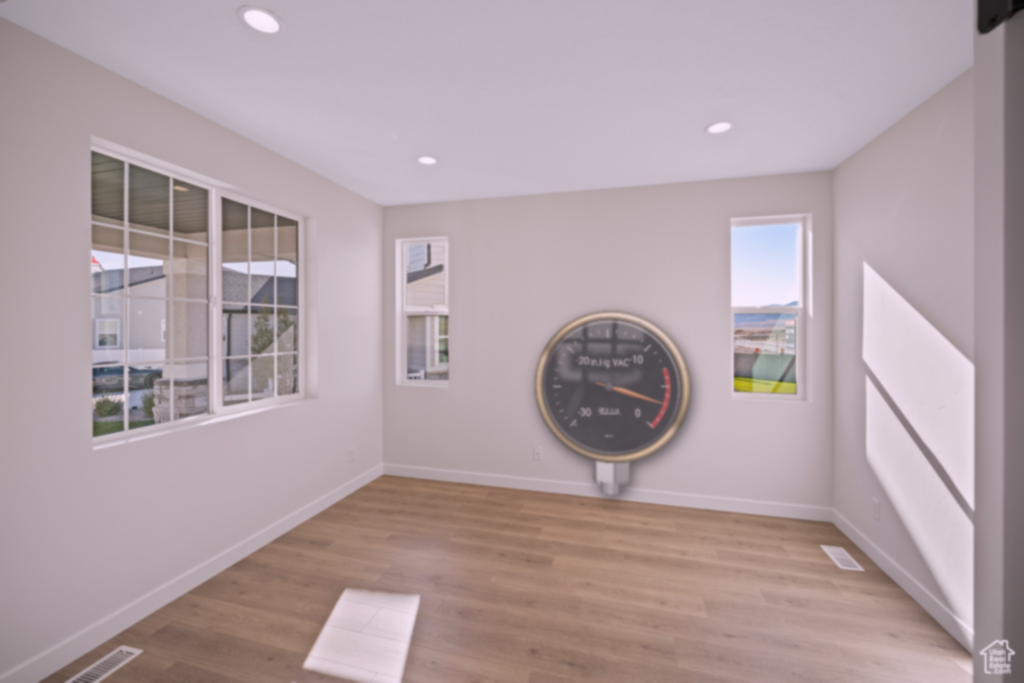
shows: -3 inHg
